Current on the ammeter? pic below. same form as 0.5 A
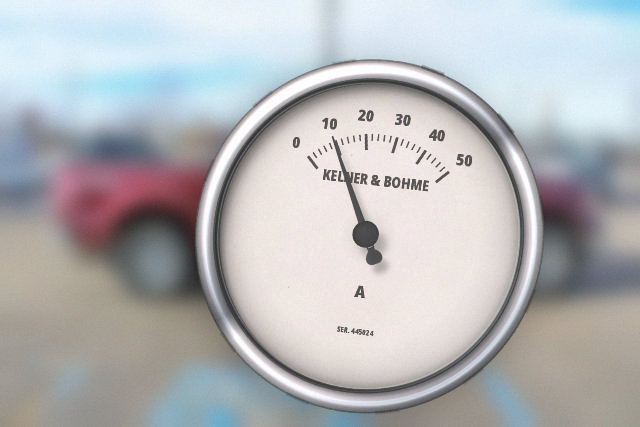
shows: 10 A
